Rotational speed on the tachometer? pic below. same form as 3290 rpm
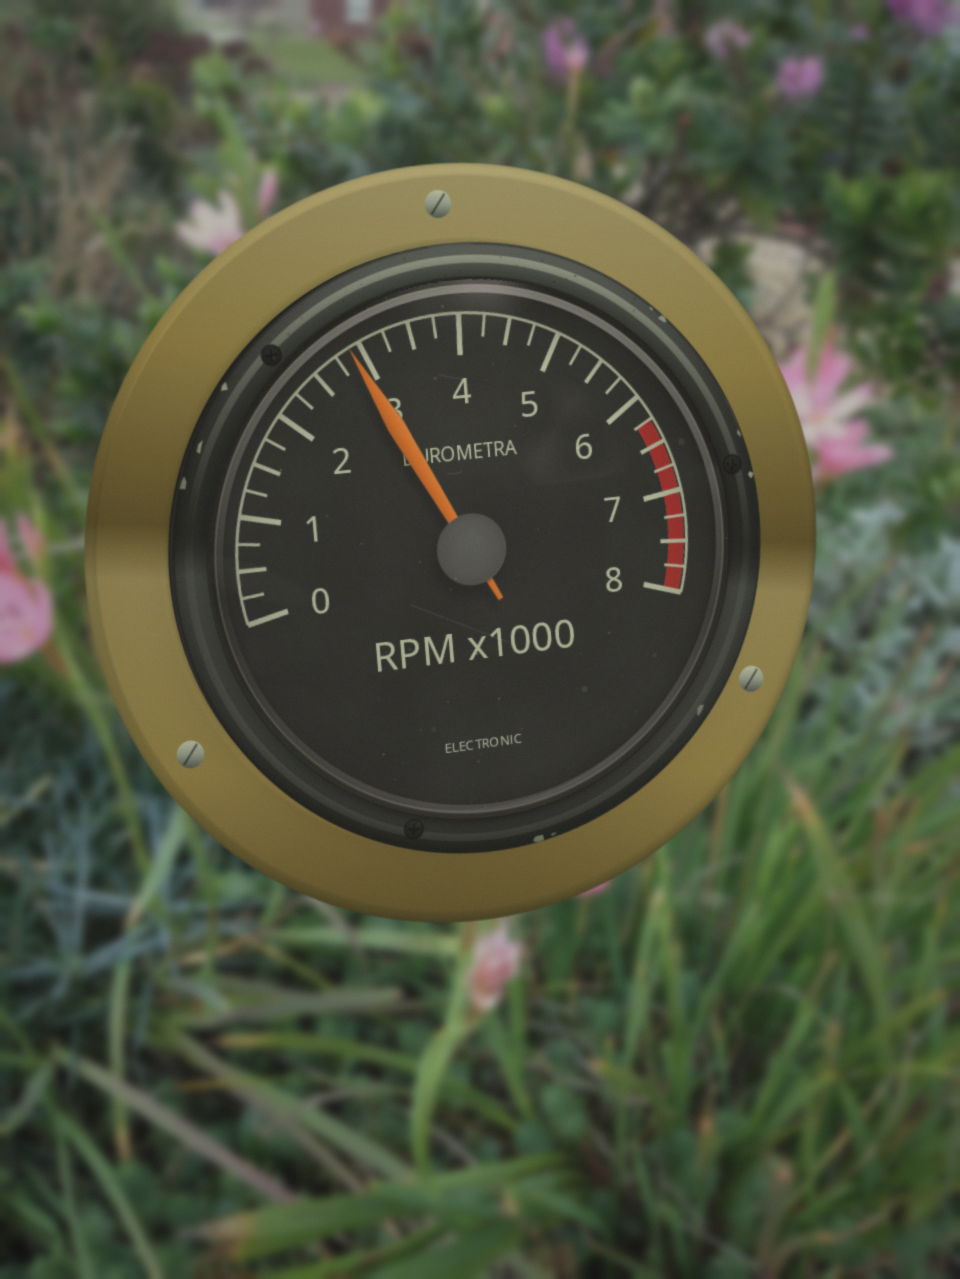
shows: 2875 rpm
